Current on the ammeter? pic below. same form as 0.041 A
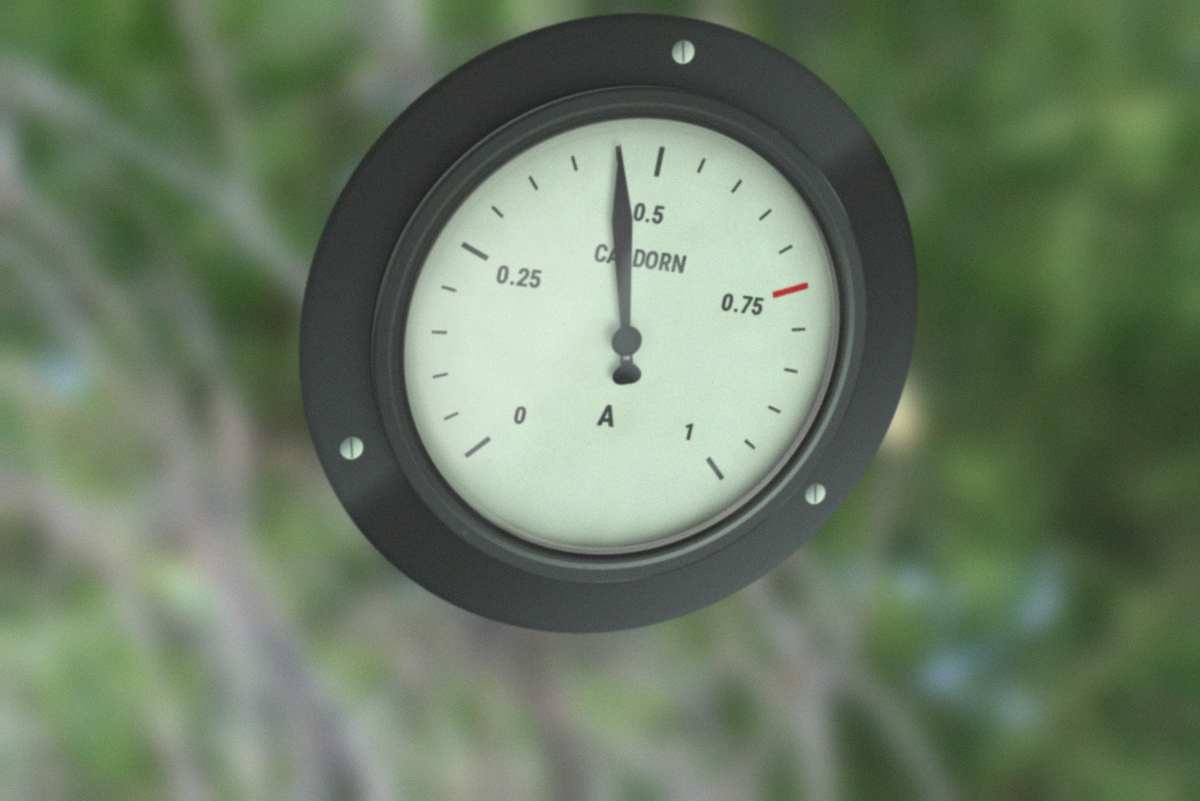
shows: 0.45 A
